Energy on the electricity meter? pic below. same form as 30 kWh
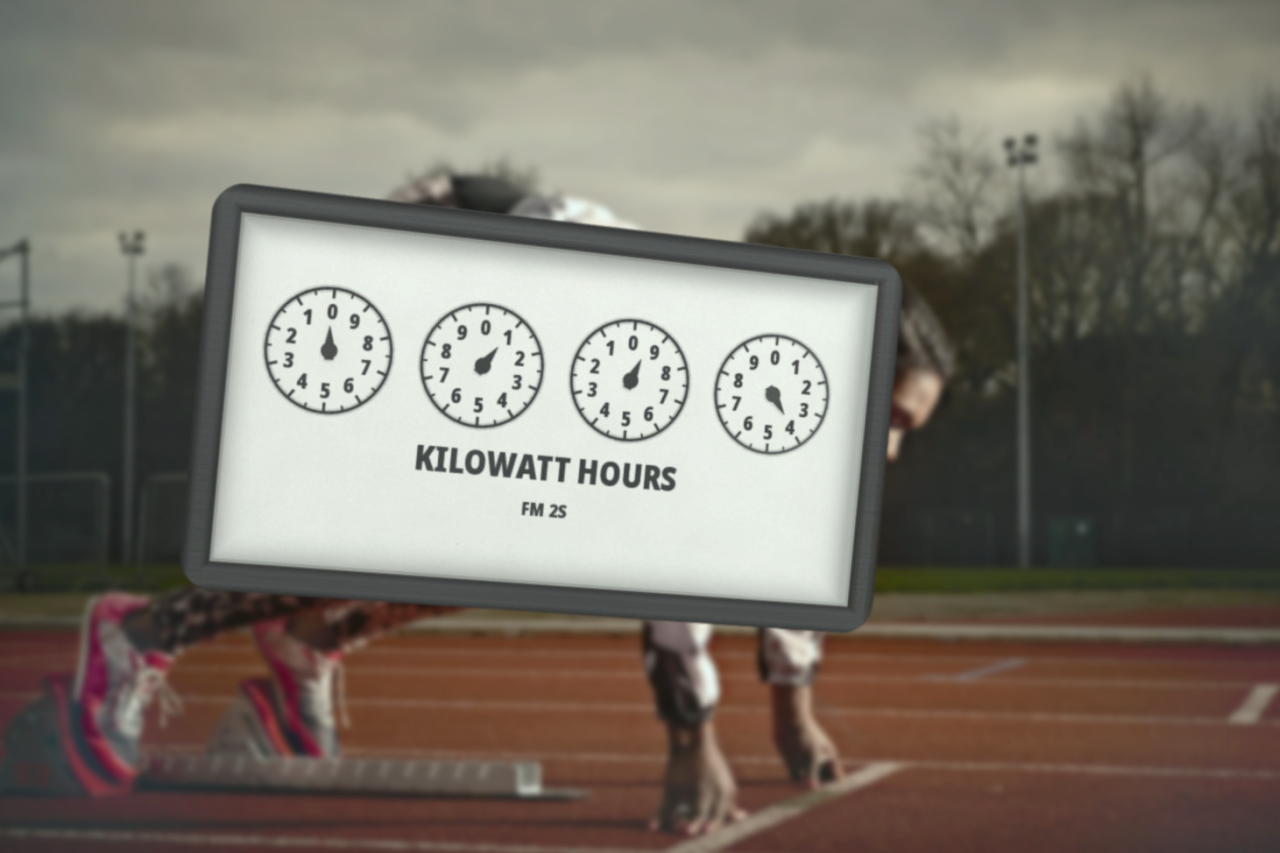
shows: 94 kWh
